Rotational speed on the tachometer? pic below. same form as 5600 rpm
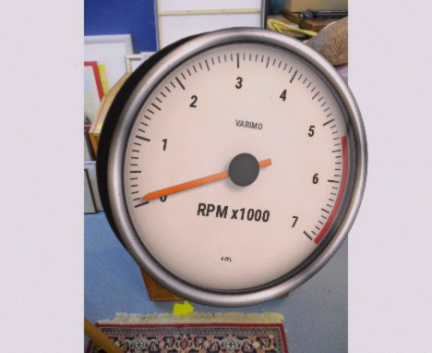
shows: 100 rpm
